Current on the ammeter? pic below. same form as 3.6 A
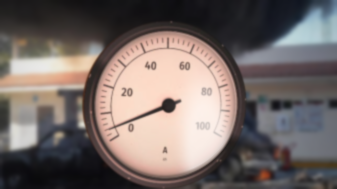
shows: 4 A
